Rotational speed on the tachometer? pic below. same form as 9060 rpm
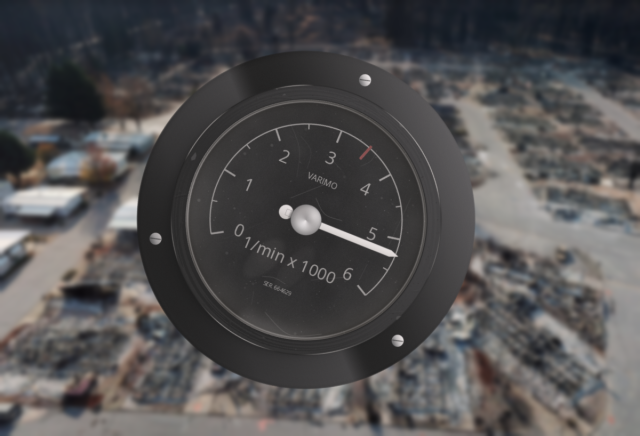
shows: 5250 rpm
